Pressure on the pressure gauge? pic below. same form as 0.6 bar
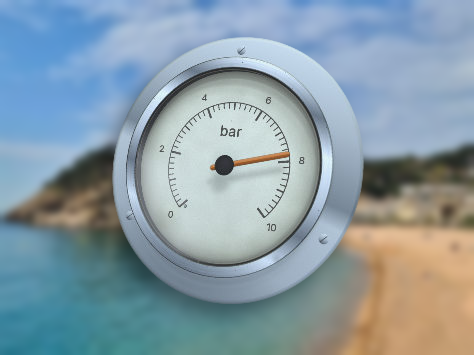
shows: 7.8 bar
